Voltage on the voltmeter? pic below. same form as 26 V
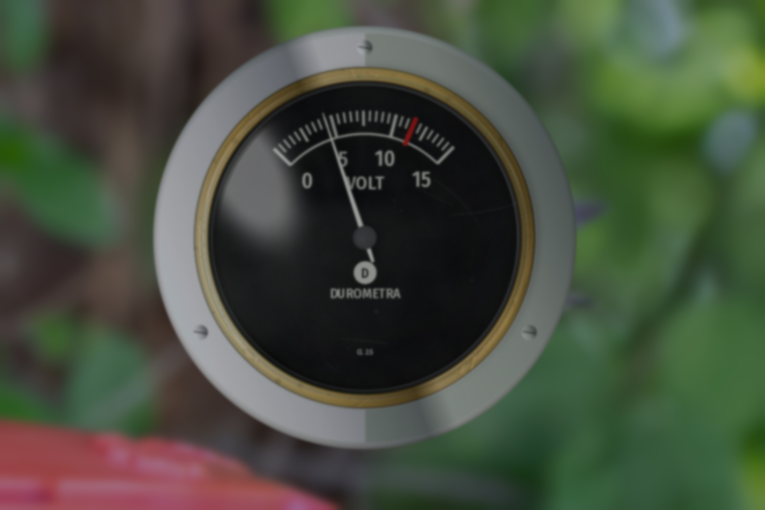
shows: 4.5 V
